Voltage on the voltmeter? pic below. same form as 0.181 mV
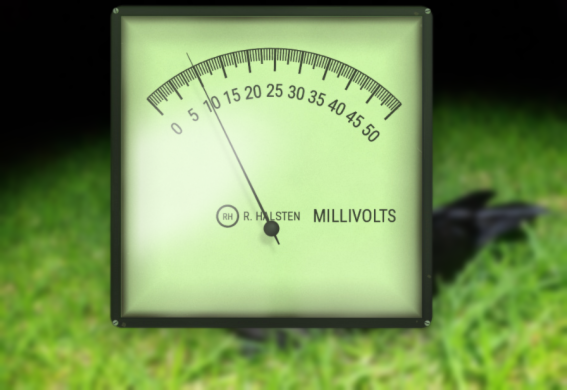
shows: 10 mV
